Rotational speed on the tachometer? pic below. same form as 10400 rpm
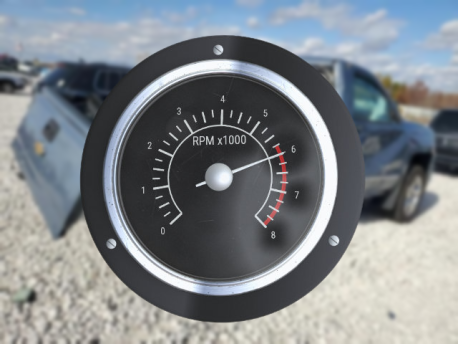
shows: 6000 rpm
